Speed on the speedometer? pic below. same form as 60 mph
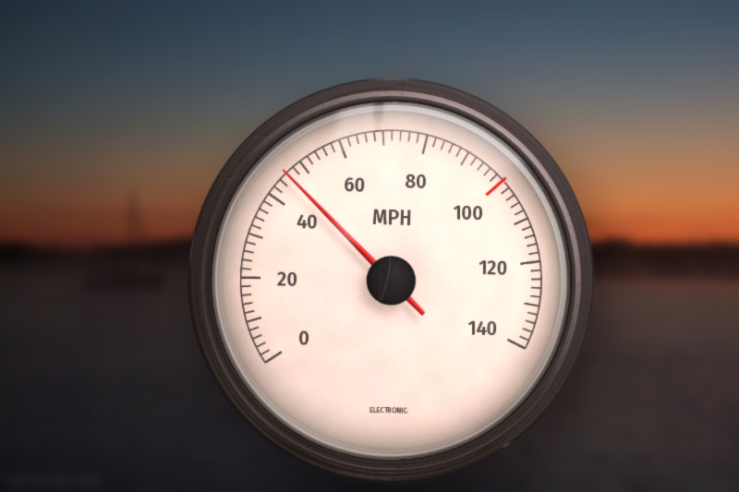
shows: 46 mph
